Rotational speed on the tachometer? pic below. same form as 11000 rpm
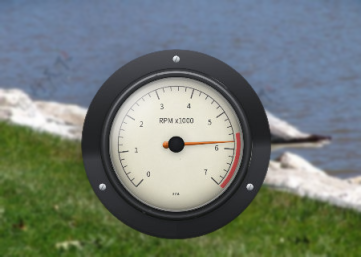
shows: 5800 rpm
